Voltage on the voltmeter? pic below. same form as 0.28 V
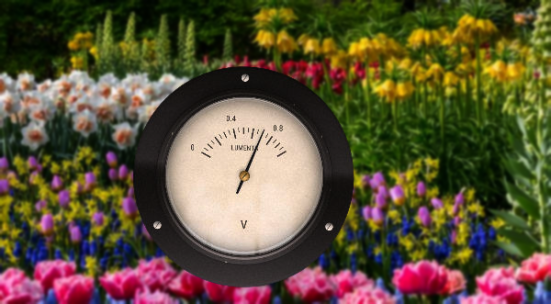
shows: 0.7 V
